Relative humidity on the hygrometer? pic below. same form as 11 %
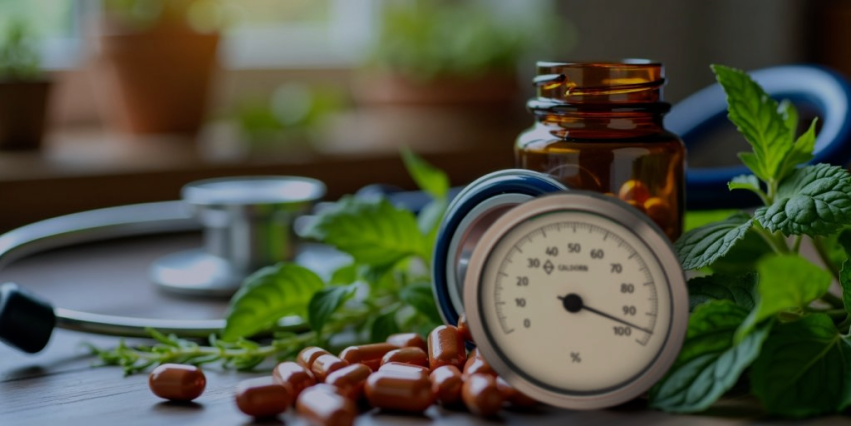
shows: 95 %
